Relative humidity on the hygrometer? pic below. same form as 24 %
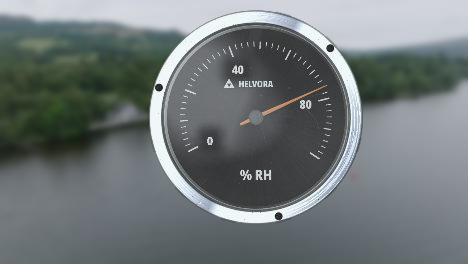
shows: 76 %
